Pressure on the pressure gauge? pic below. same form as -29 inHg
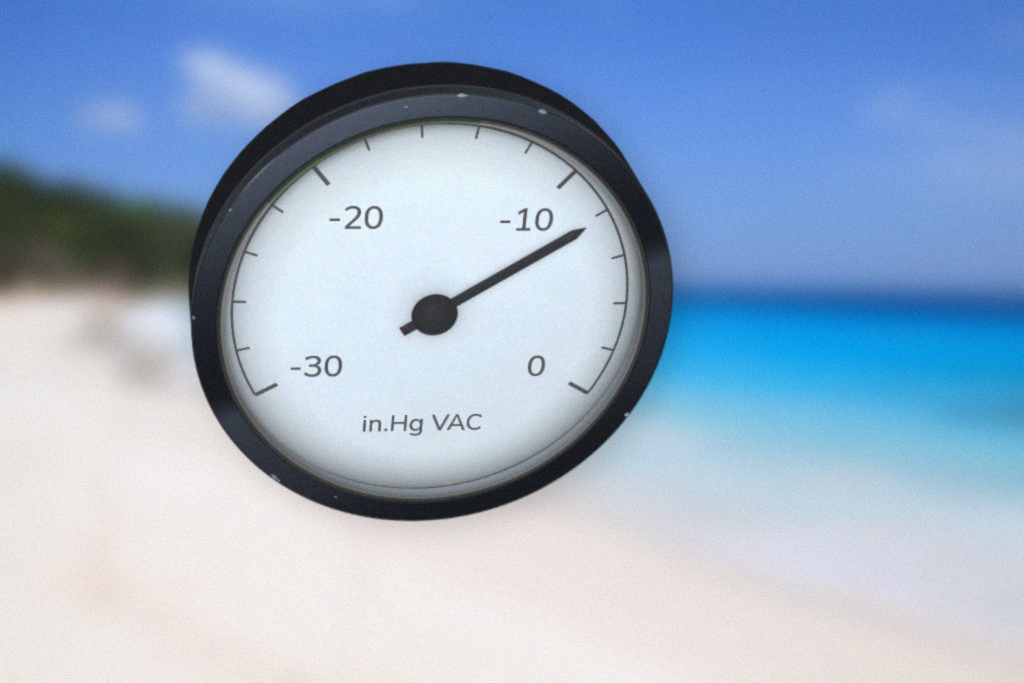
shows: -8 inHg
